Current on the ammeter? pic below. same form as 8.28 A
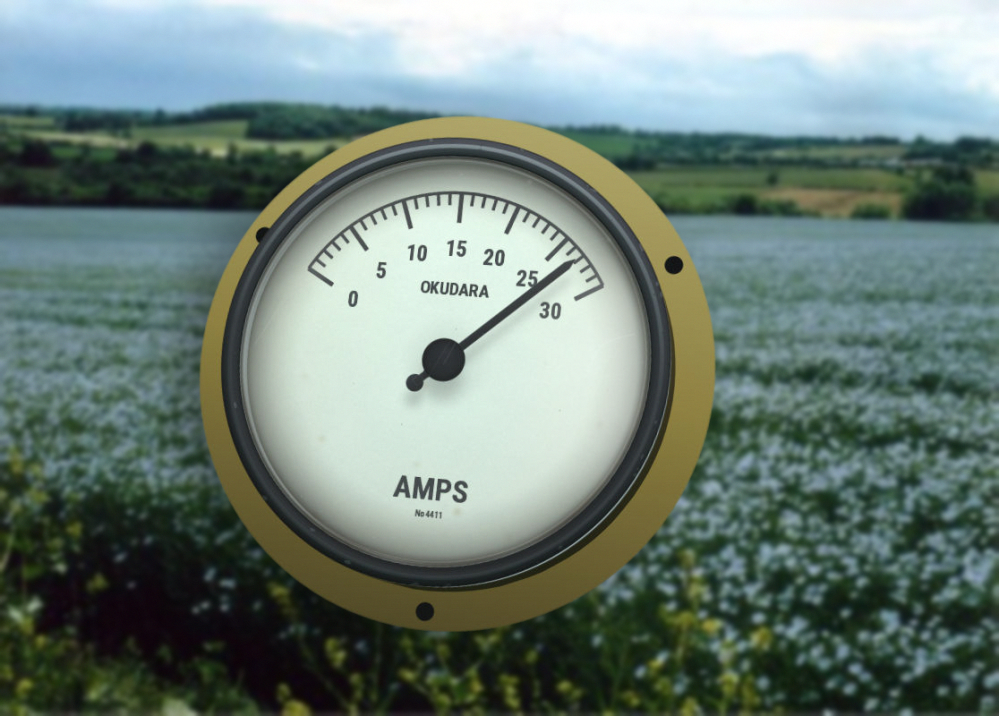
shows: 27 A
